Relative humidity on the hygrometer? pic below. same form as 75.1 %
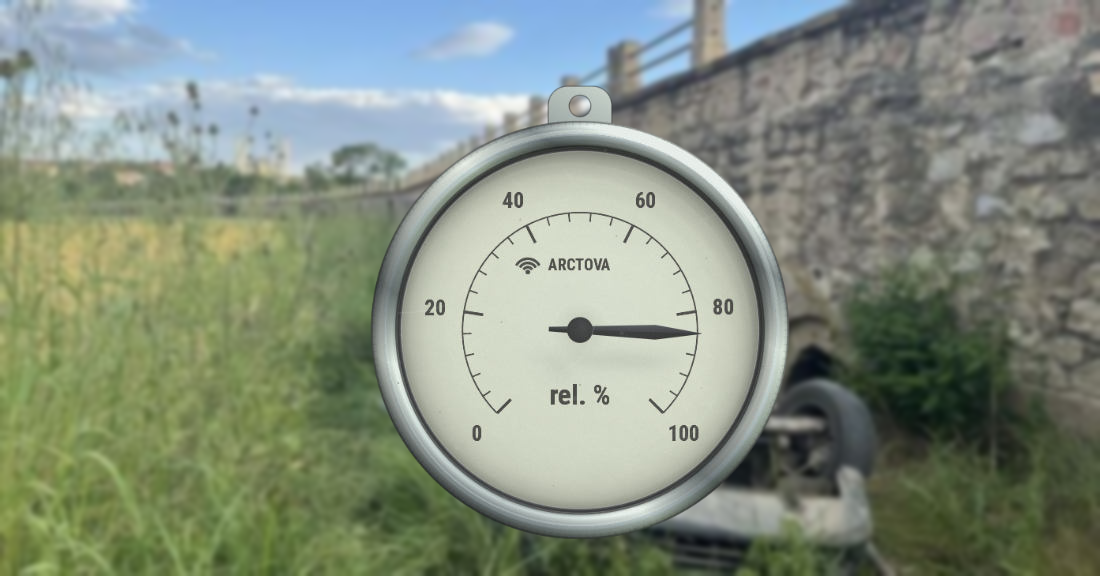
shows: 84 %
